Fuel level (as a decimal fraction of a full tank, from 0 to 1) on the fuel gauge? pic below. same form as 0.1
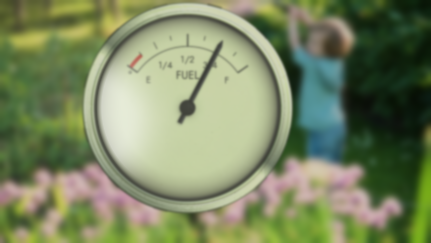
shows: 0.75
